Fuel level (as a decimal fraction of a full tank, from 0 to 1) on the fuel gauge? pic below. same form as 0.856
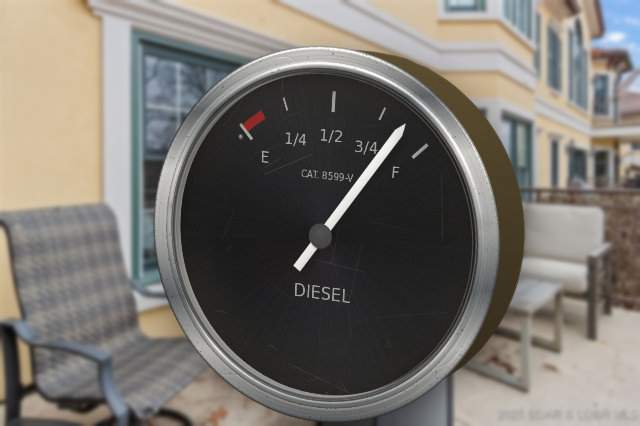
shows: 0.875
